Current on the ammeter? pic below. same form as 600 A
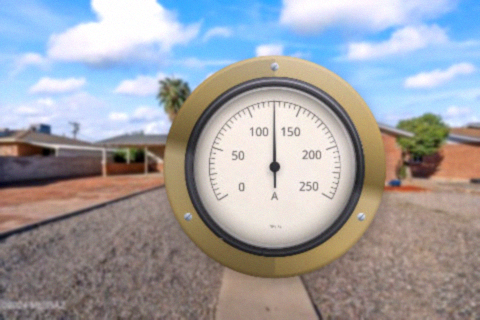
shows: 125 A
